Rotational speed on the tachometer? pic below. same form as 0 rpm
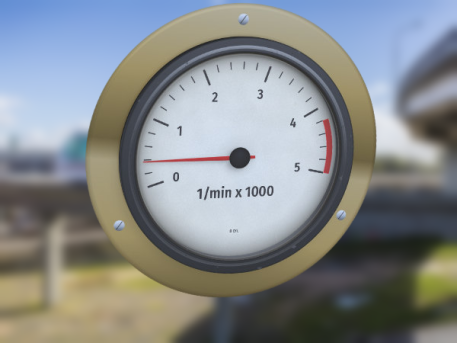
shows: 400 rpm
